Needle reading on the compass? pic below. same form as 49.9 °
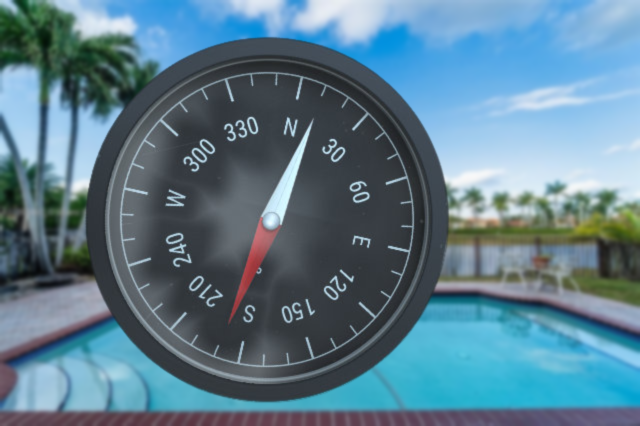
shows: 190 °
